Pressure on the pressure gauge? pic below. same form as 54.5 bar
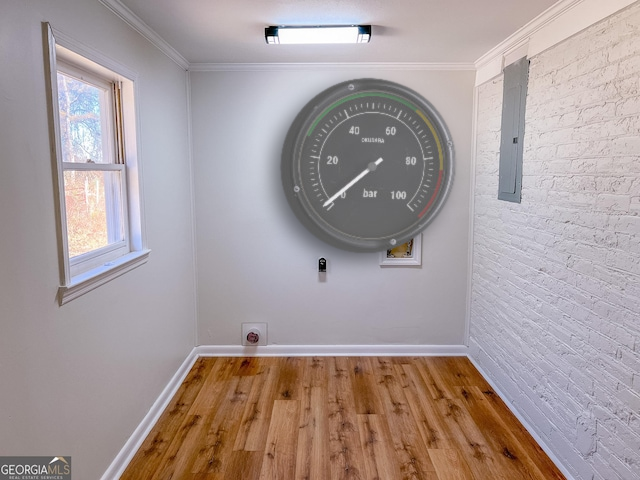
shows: 2 bar
